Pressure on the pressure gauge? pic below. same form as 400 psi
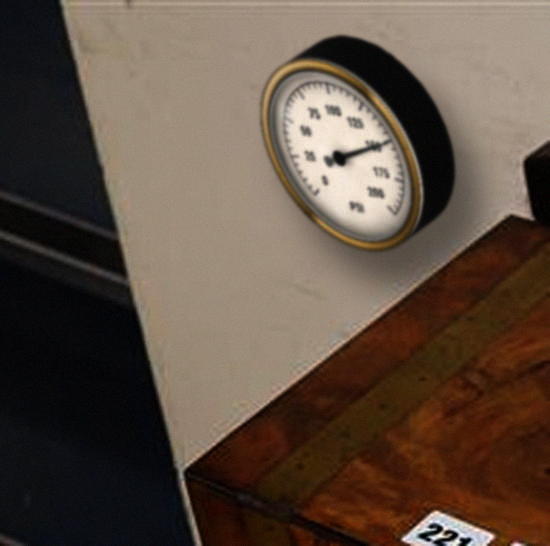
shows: 150 psi
